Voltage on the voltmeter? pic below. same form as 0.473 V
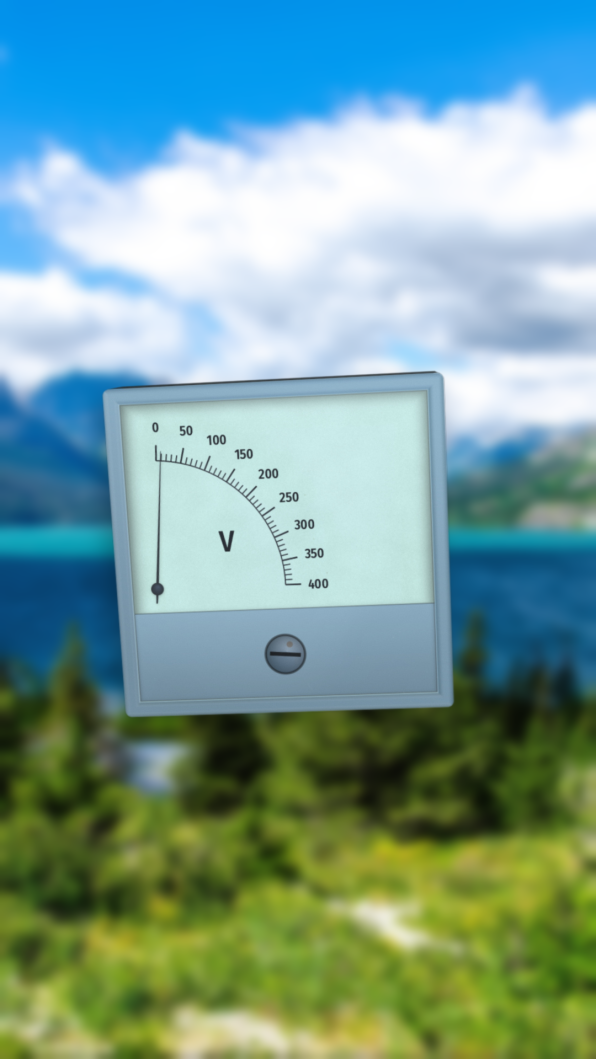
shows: 10 V
